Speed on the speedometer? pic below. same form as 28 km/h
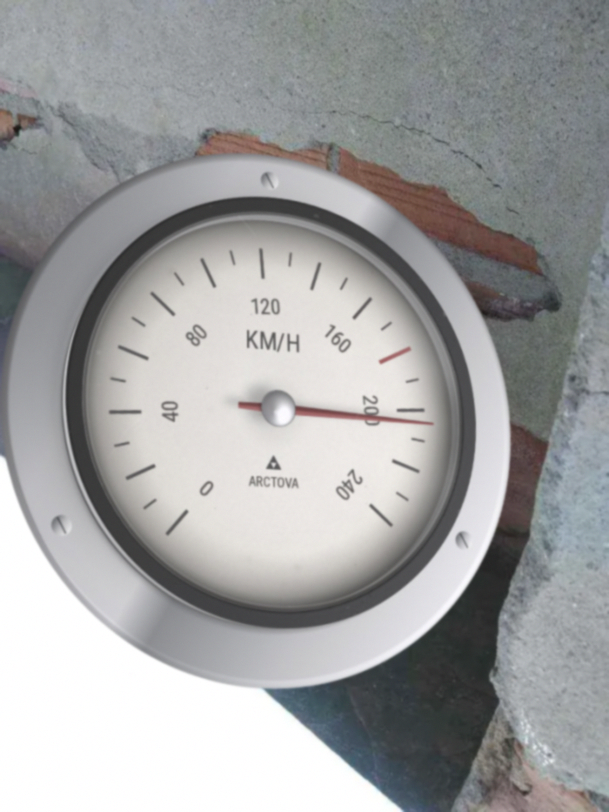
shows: 205 km/h
